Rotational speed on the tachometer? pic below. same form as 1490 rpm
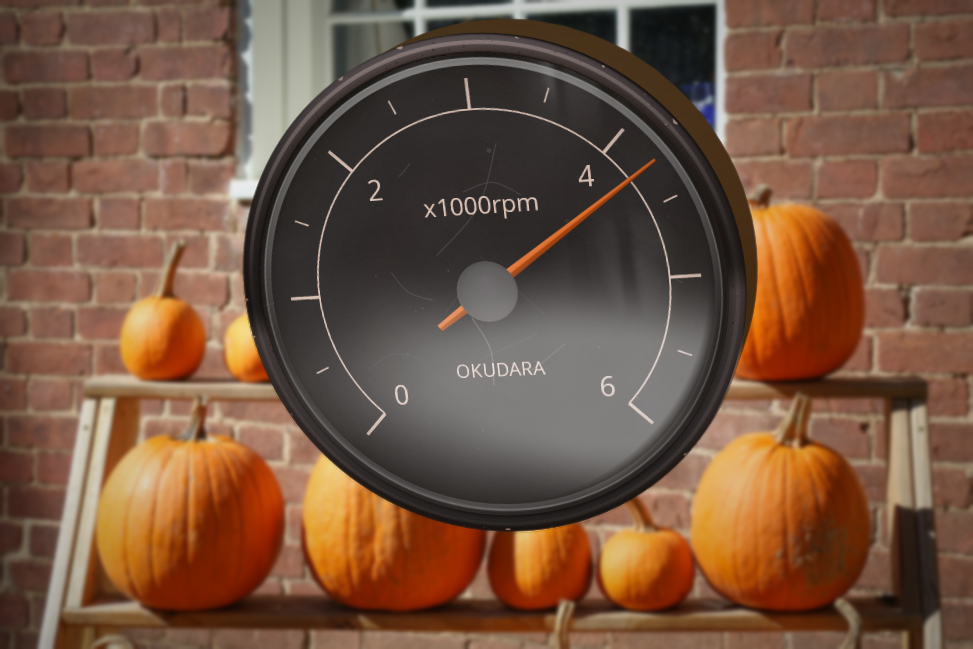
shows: 4250 rpm
